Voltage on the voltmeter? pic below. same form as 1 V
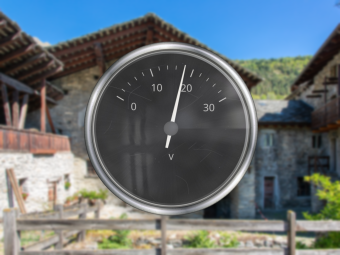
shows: 18 V
